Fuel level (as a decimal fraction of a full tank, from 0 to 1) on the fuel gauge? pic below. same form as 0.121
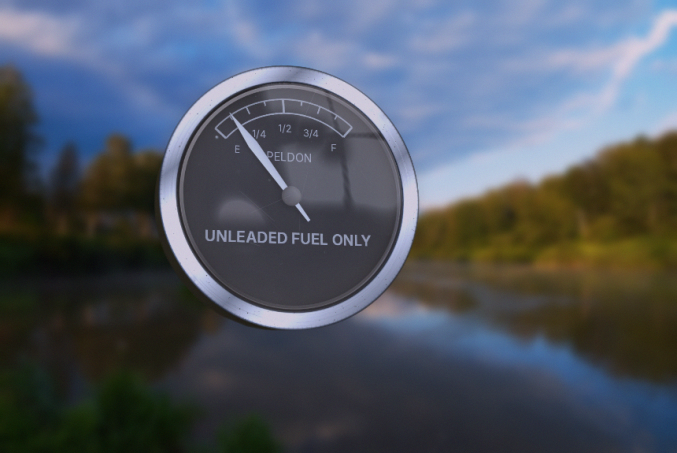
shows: 0.125
